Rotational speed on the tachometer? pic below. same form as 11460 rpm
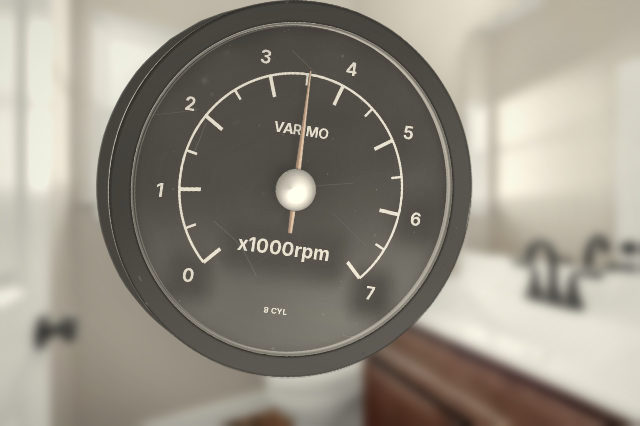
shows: 3500 rpm
